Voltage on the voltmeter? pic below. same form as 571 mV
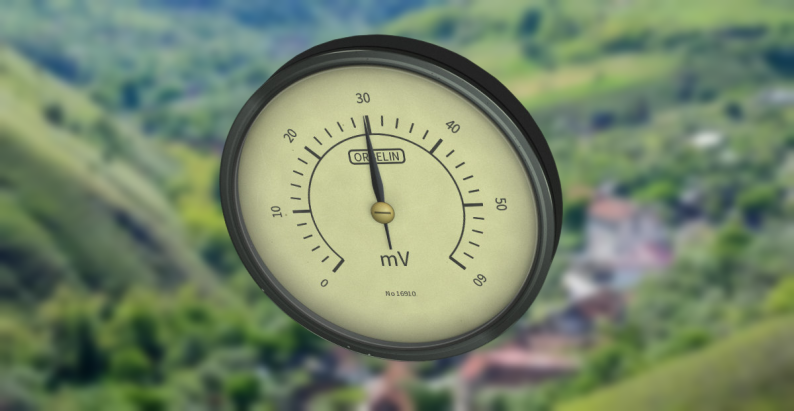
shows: 30 mV
